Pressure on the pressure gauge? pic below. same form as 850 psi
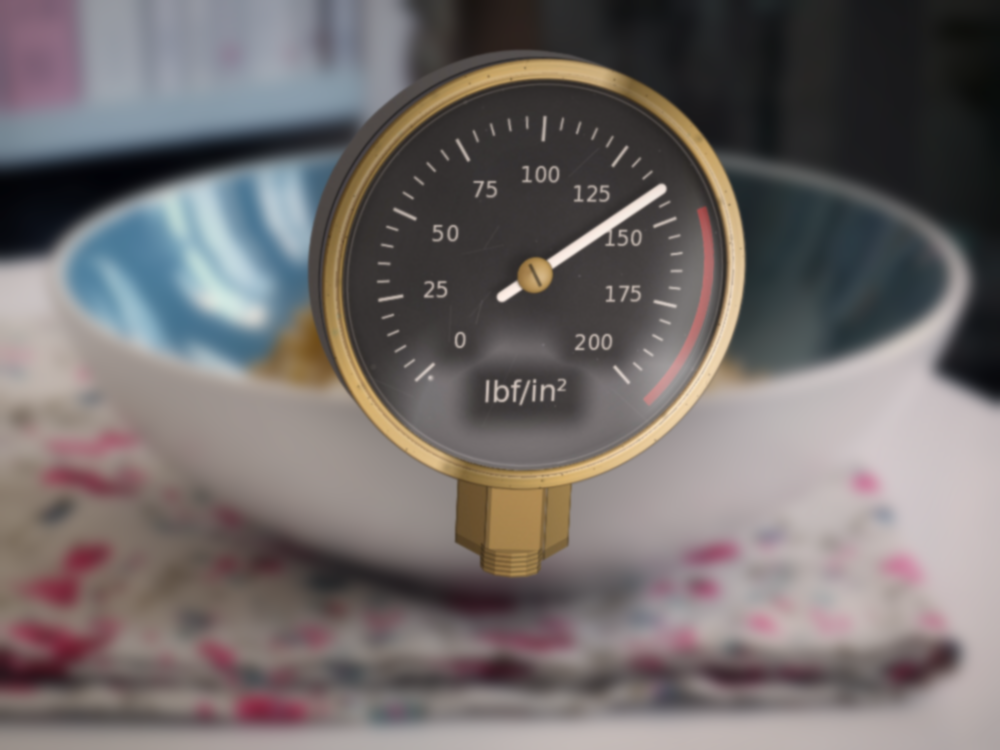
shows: 140 psi
